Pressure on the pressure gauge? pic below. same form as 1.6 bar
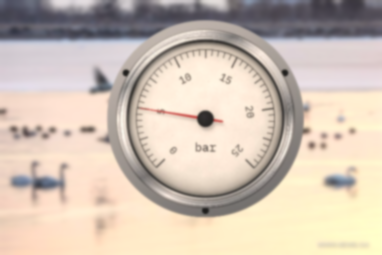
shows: 5 bar
